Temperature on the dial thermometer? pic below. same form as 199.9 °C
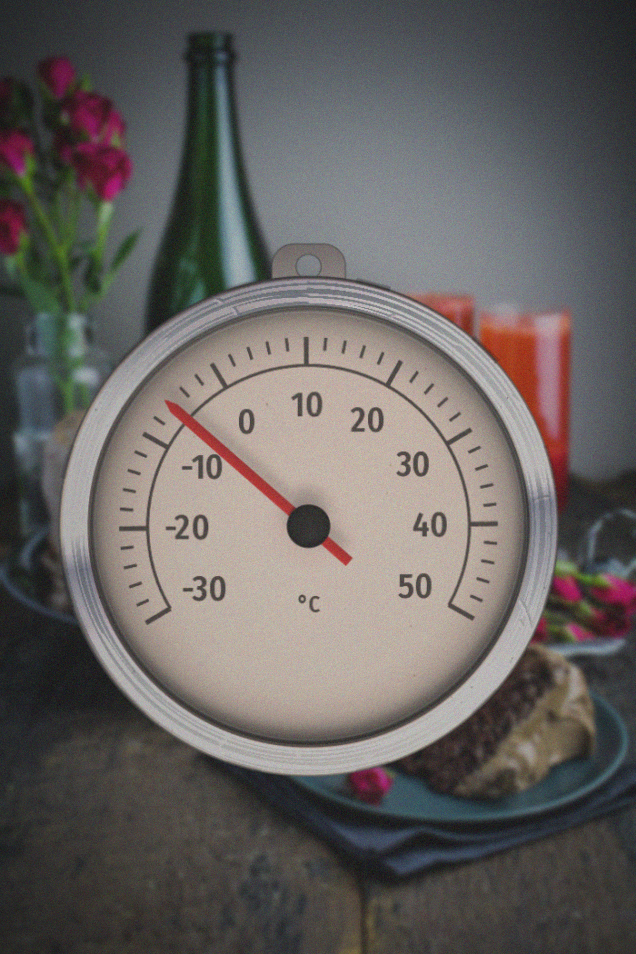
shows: -6 °C
